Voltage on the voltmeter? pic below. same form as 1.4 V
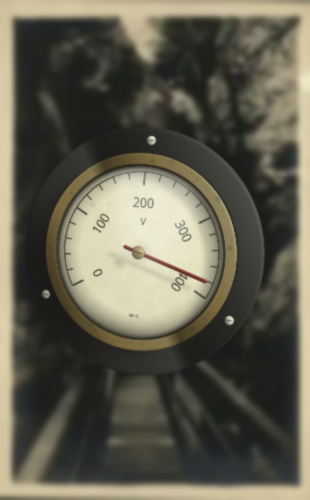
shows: 380 V
